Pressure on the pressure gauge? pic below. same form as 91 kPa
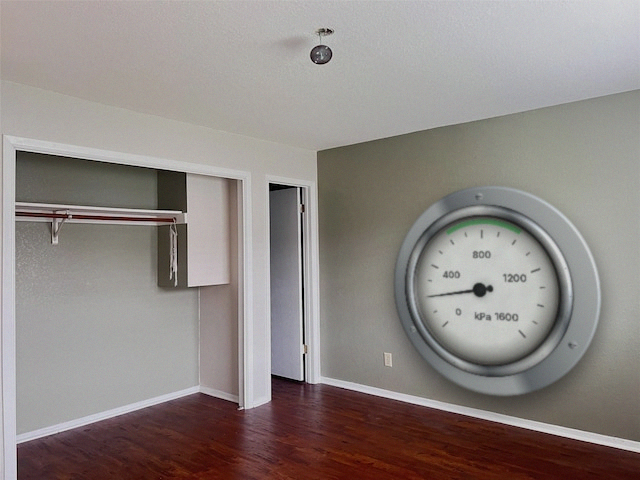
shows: 200 kPa
